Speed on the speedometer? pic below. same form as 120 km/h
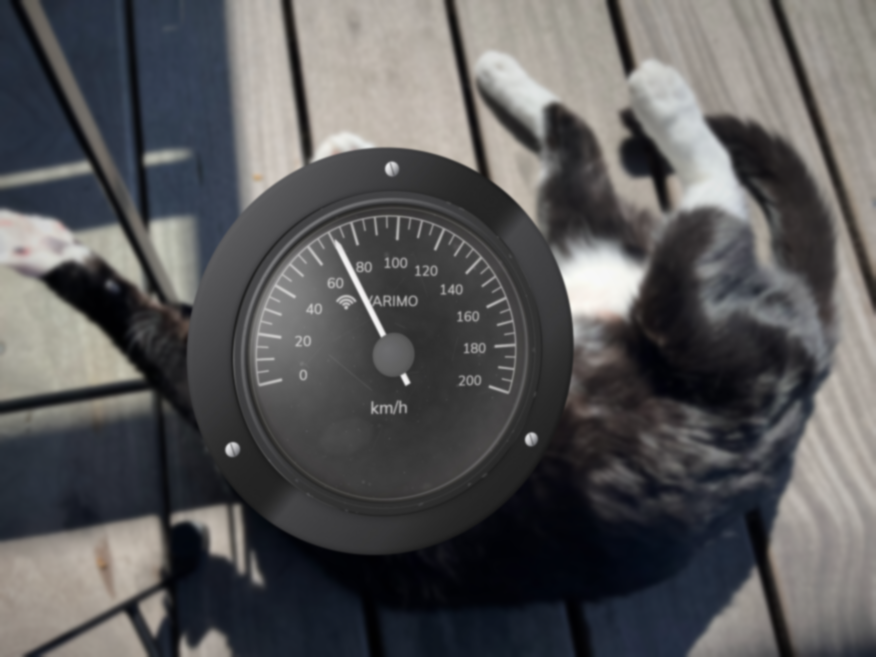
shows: 70 km/h
